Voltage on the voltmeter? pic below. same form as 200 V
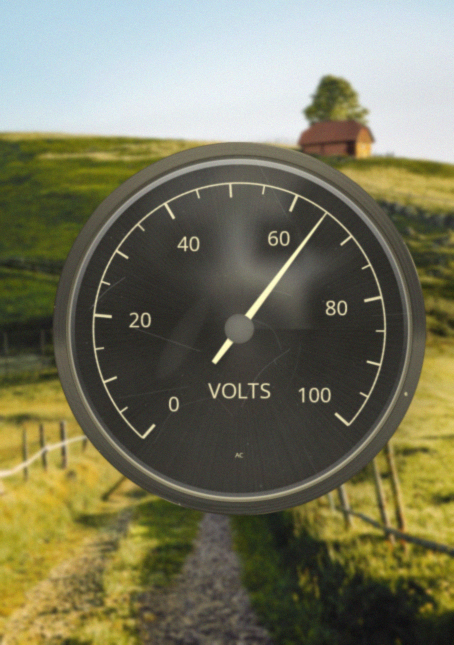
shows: 65 V
